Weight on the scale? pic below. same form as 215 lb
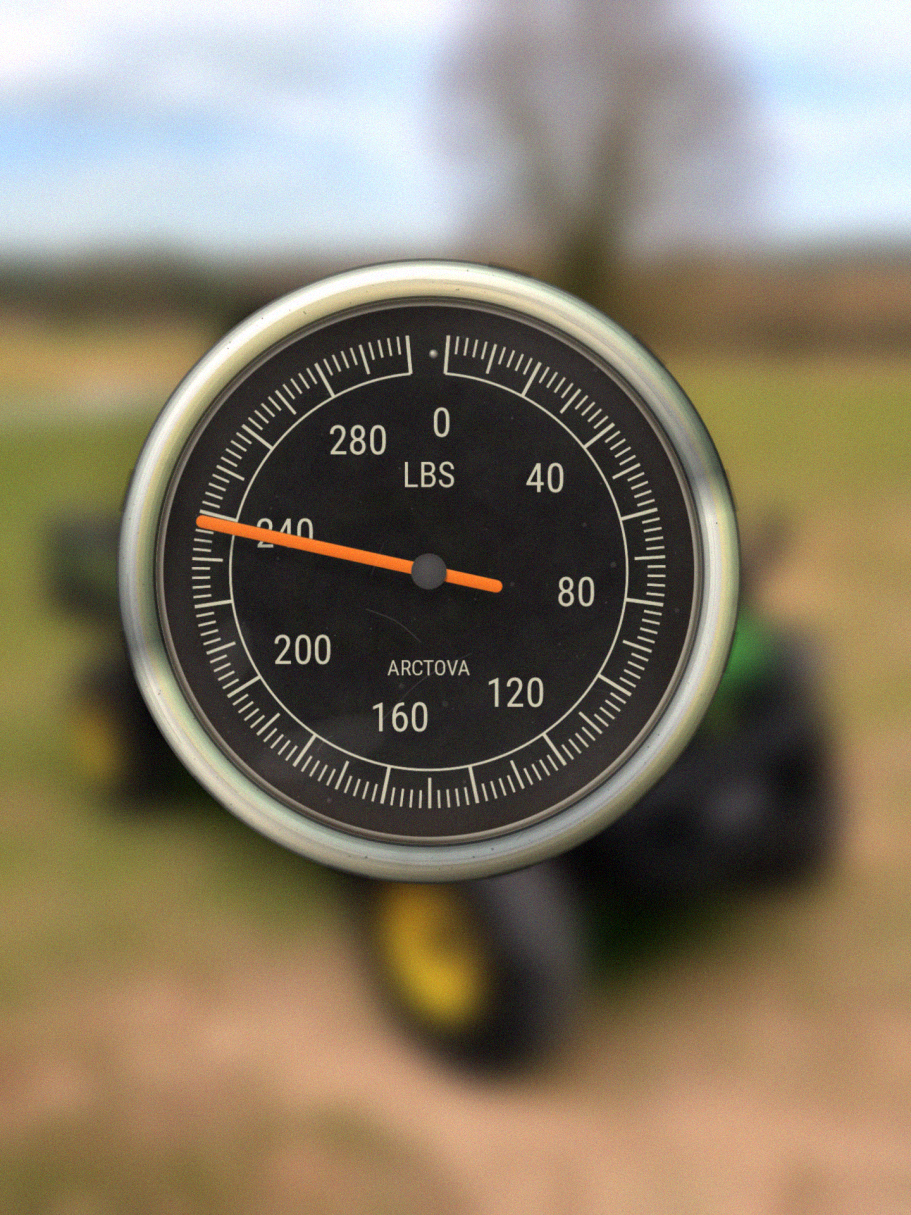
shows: 238 lb
